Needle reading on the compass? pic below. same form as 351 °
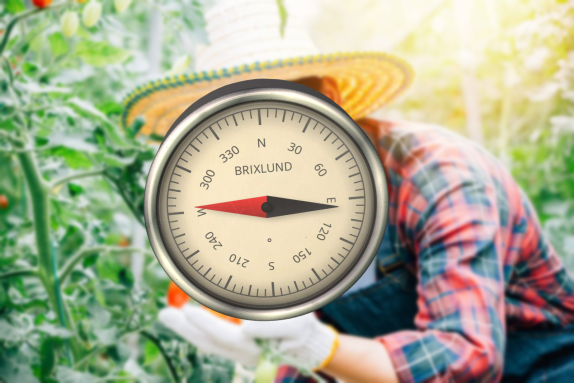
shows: 275 °
